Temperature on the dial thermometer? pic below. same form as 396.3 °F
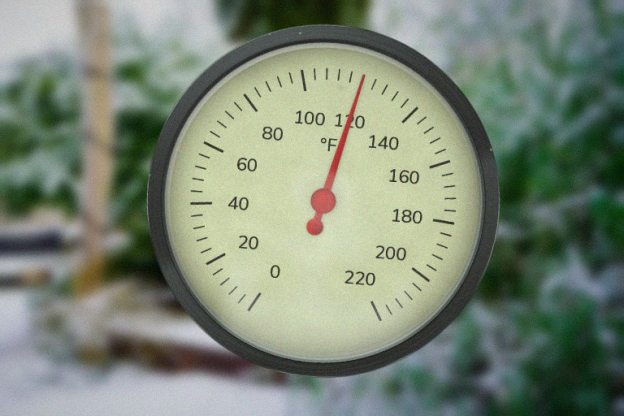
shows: 120 °F
